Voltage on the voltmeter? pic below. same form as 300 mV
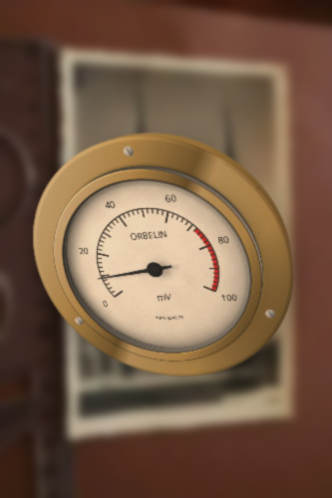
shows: 10 mV
